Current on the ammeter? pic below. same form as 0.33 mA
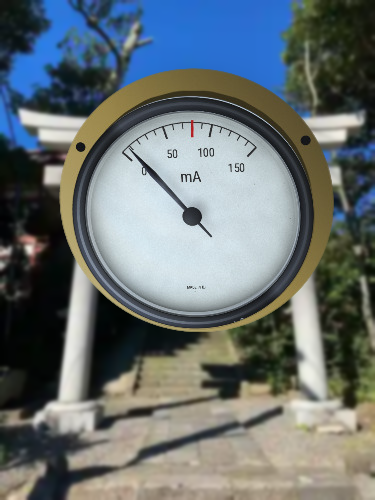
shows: 10 mA
